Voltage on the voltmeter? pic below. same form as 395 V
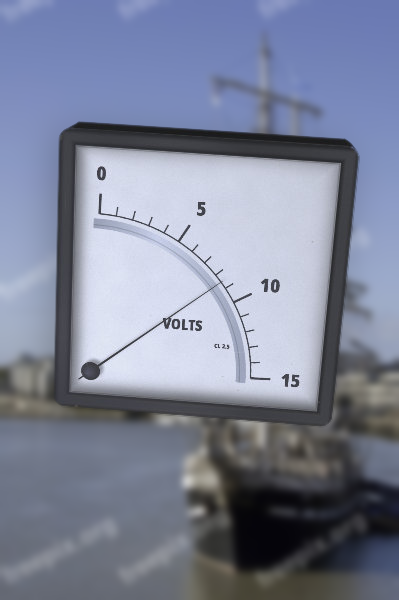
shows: 8.5 V
